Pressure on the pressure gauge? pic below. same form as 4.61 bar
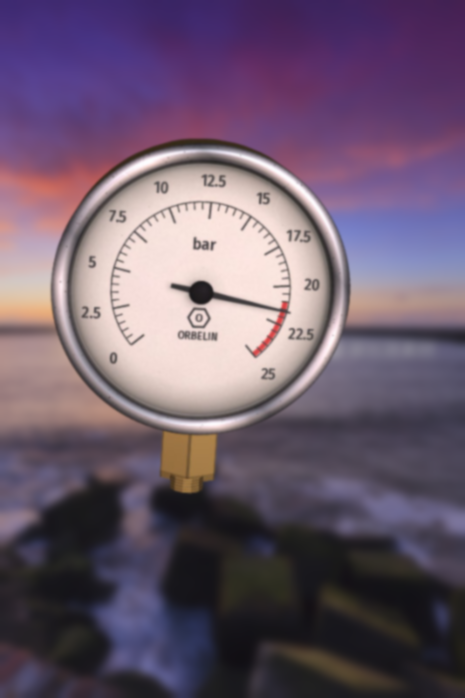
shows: 21.5 bar
